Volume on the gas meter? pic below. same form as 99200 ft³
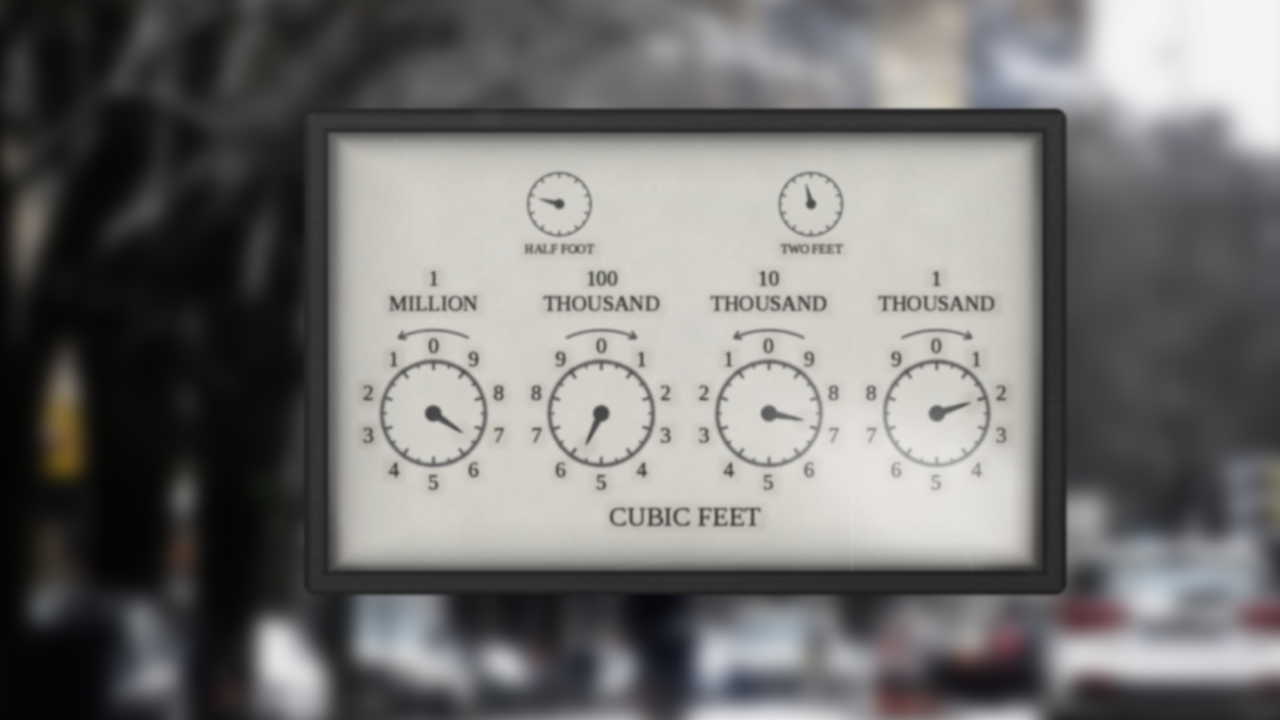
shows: 657200 ft³
